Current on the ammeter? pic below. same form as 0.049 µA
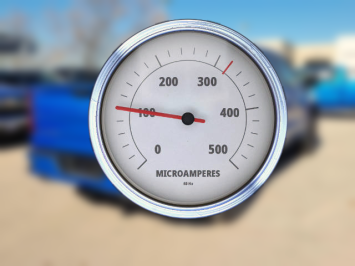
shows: 100 µA
